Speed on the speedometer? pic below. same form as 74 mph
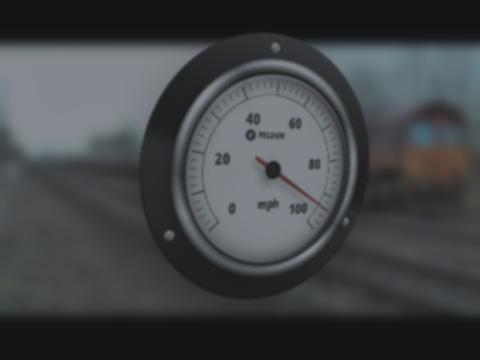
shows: 94 mph
